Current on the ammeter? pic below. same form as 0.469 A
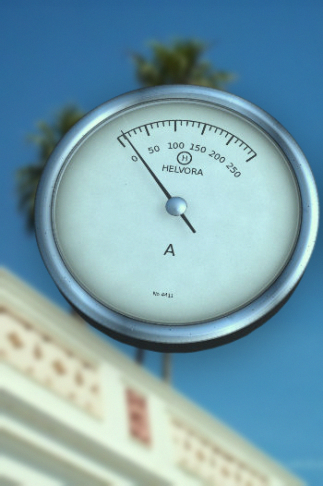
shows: 10 A
